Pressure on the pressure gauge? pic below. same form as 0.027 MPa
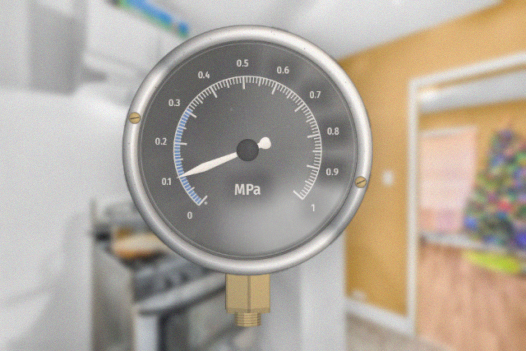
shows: 0.1 MPa
